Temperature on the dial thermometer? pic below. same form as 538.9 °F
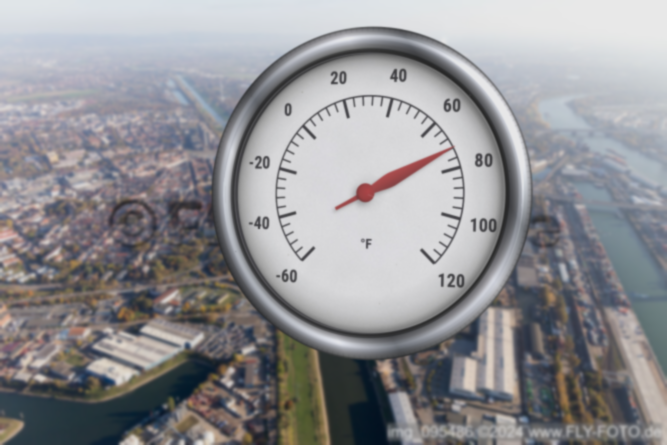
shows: 72 °F
